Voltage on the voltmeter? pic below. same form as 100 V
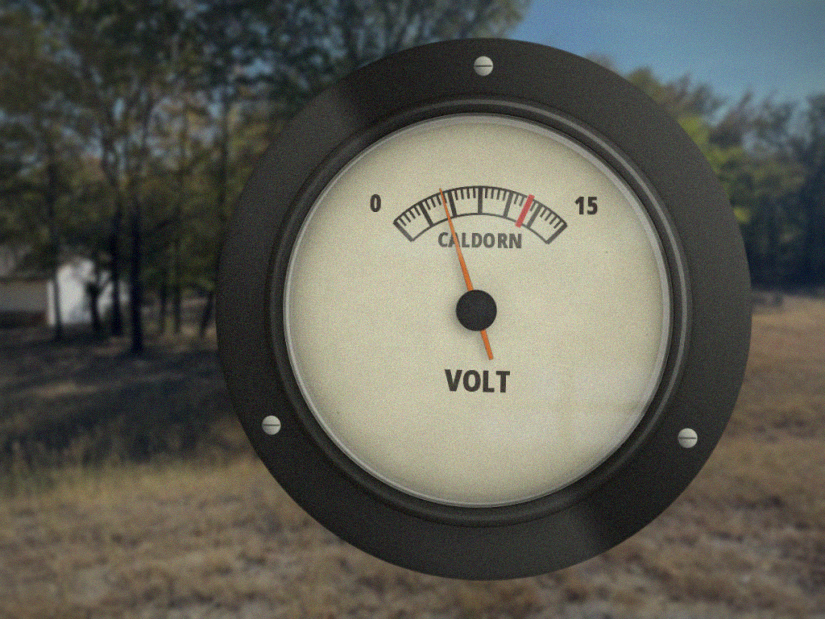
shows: 4.5 V
